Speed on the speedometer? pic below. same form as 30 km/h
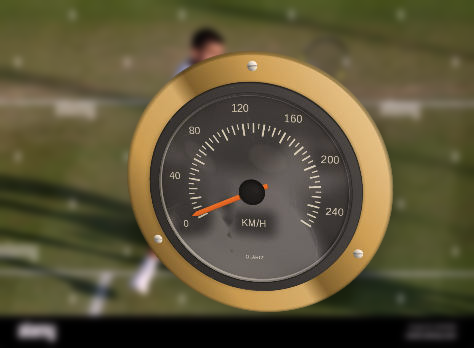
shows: 5 km/h
